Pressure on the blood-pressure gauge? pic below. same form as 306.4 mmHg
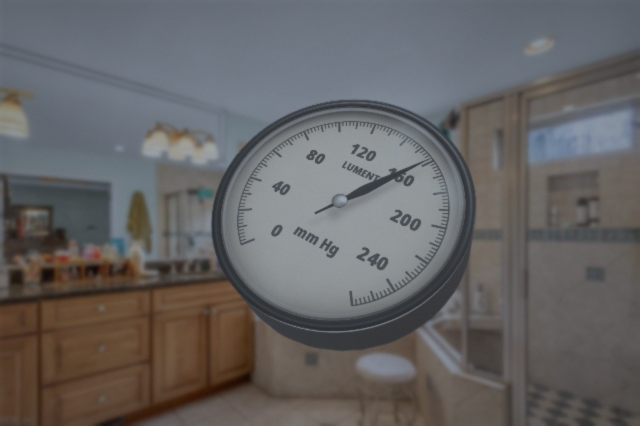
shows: 160 mmHg
